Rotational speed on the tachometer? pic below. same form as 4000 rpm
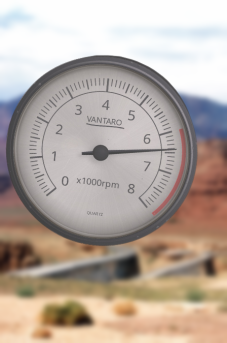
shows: 6400 rpm
